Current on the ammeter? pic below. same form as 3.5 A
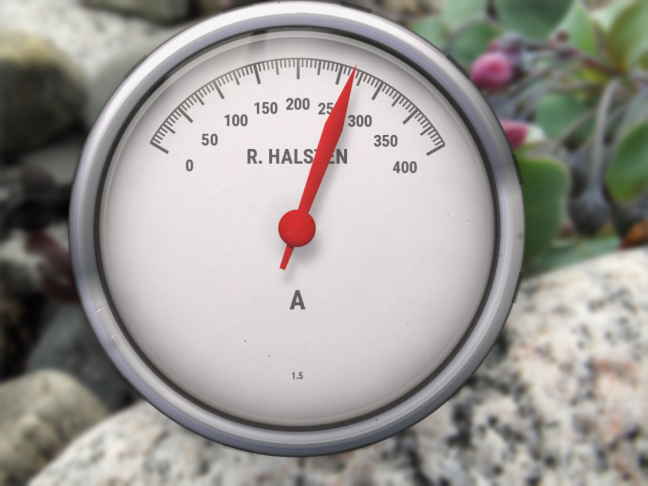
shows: 265 A
